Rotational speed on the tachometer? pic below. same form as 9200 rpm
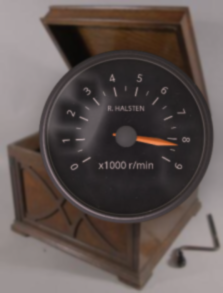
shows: 8250 rpm
